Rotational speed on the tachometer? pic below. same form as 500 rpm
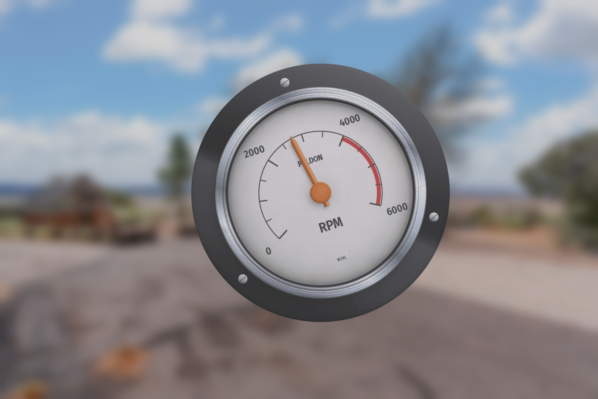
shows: 2750 rpm
